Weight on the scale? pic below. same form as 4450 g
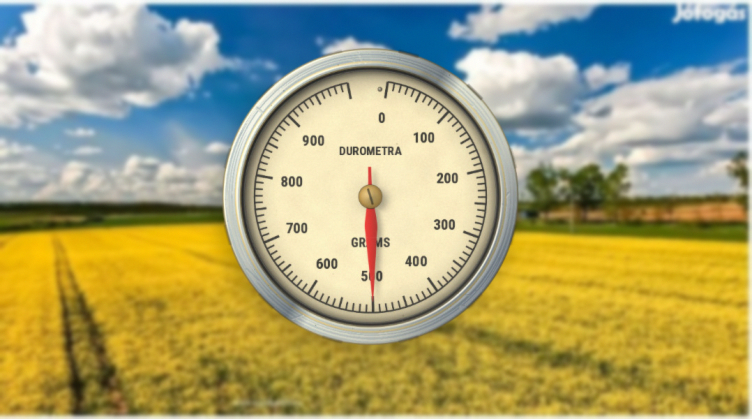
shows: 500 g
